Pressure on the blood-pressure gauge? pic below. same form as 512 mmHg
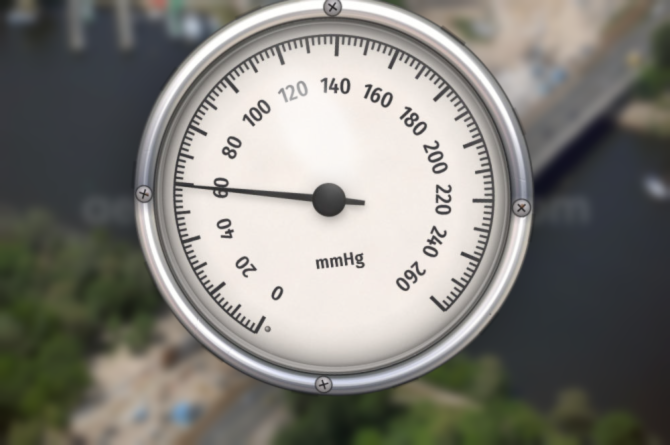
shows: 60 mmHg
